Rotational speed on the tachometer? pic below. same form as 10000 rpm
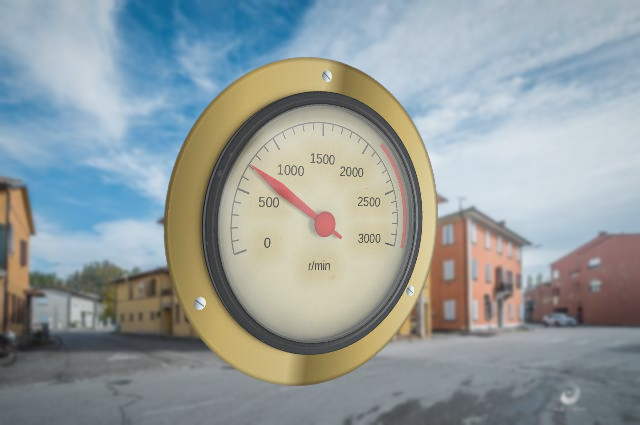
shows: 700 rpm
